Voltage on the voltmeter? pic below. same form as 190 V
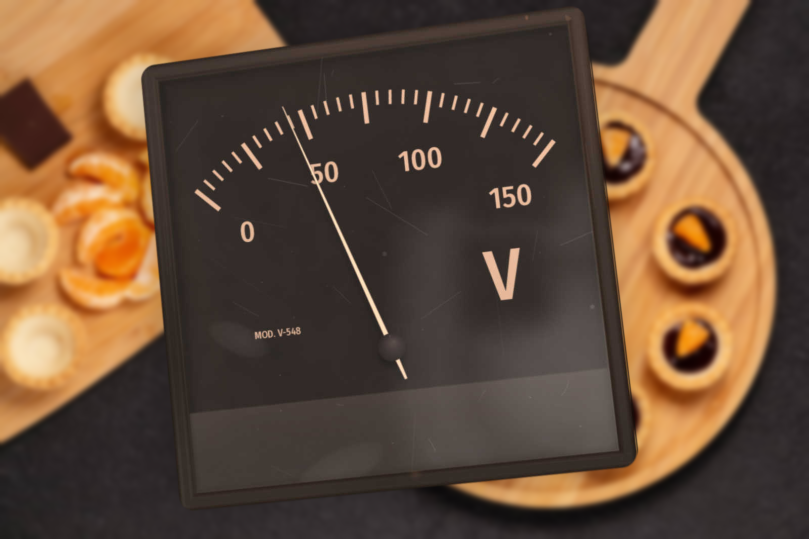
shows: 45 V
